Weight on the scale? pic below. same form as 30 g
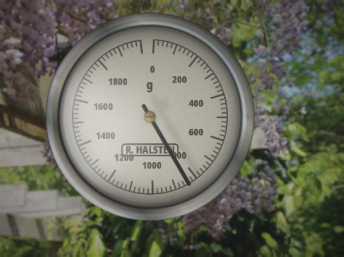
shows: 840 g
